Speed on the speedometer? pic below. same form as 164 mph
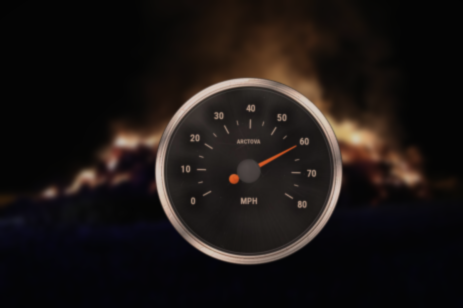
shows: 60 mph
